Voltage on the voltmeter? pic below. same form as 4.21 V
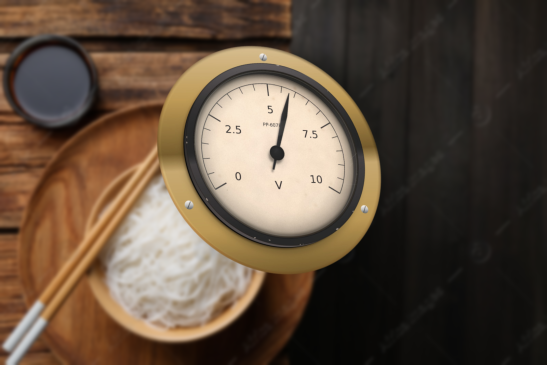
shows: 5.75 V
